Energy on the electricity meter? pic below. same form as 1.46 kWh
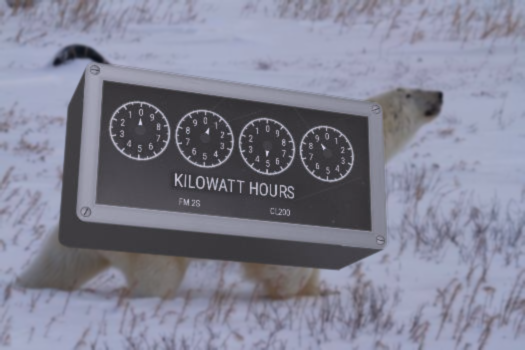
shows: 49 kWh
